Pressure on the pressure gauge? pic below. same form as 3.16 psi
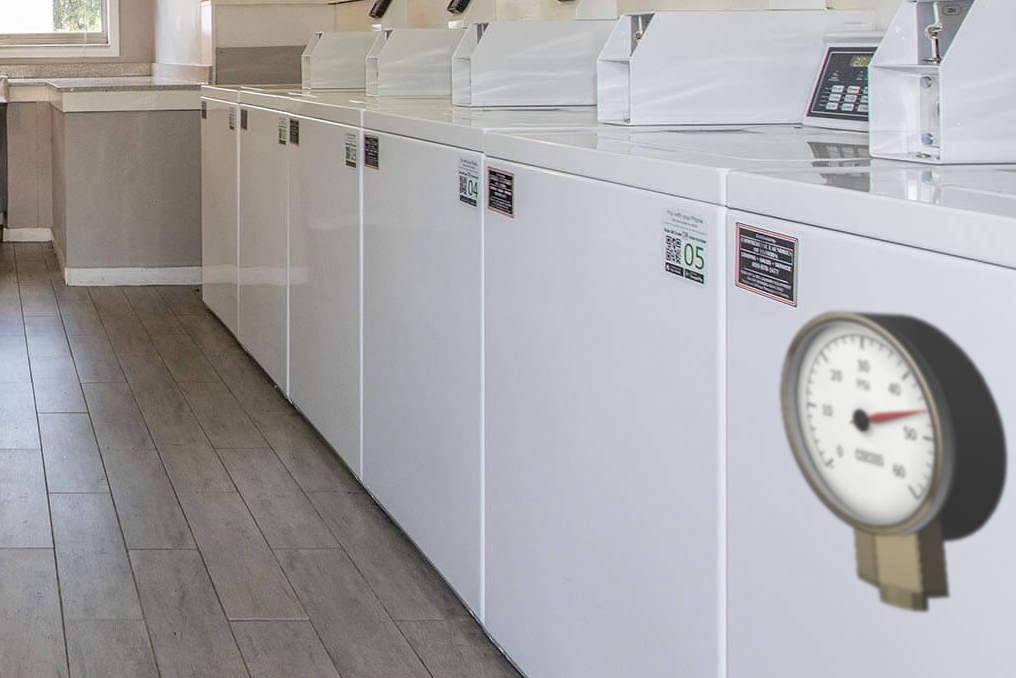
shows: 46 psi
